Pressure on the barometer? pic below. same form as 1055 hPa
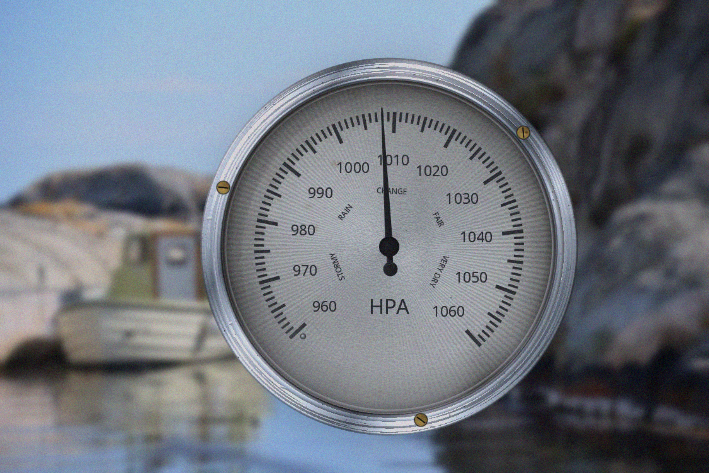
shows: 1008 hPa
